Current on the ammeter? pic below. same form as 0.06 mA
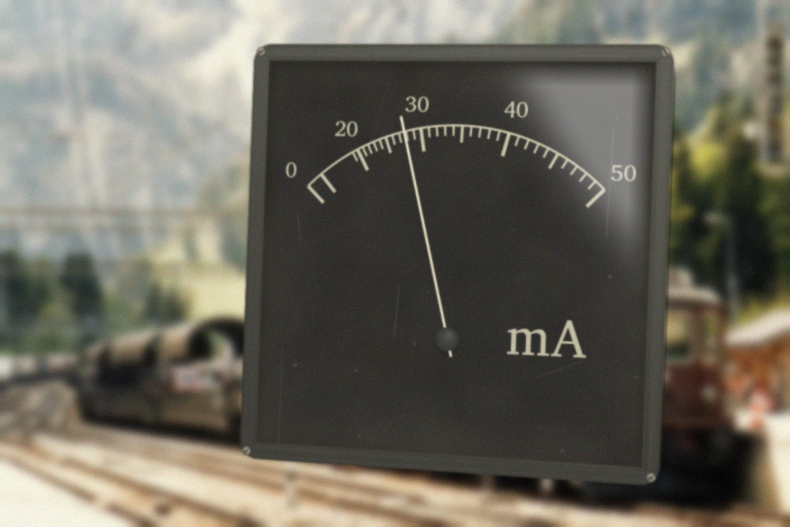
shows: 28 mA
